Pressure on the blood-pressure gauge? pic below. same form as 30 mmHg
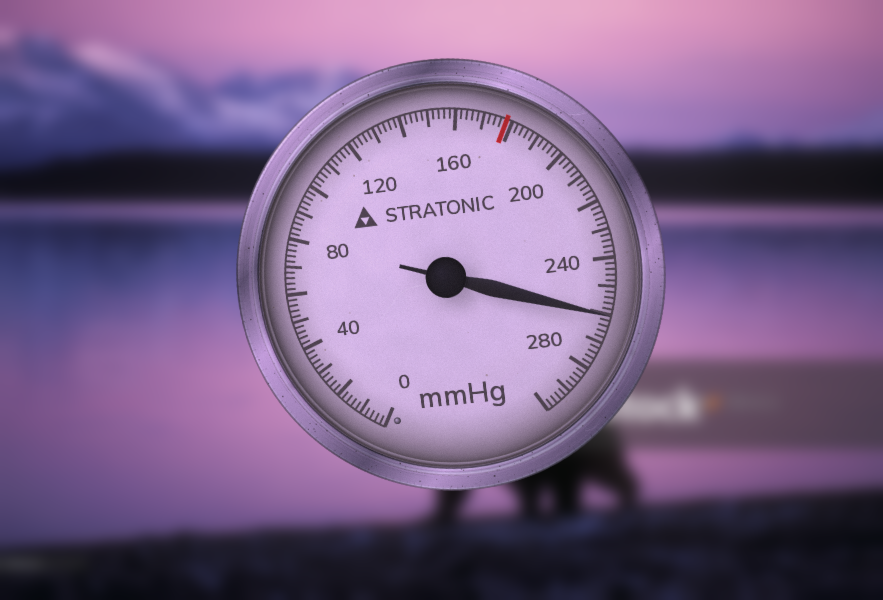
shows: 260 mmHg
